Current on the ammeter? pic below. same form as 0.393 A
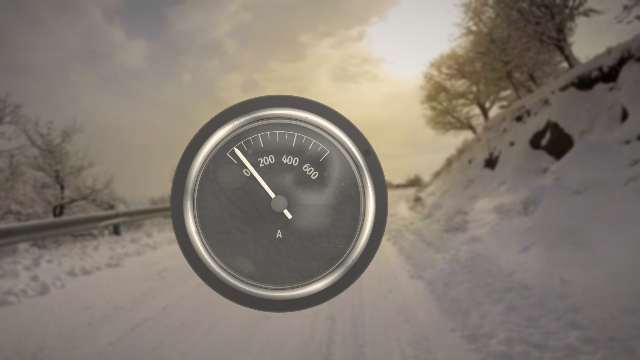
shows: 50 A
